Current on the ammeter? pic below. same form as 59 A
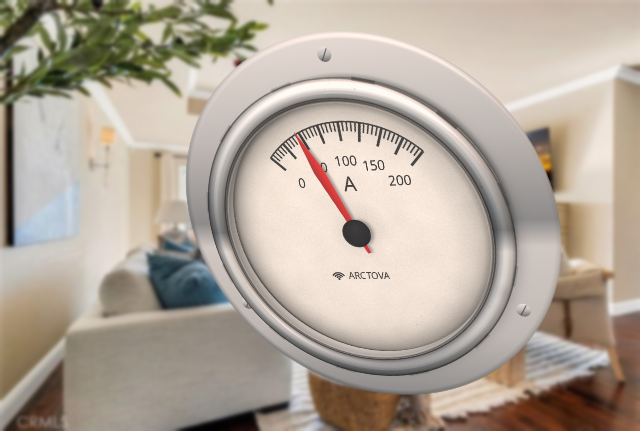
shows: 50 A
